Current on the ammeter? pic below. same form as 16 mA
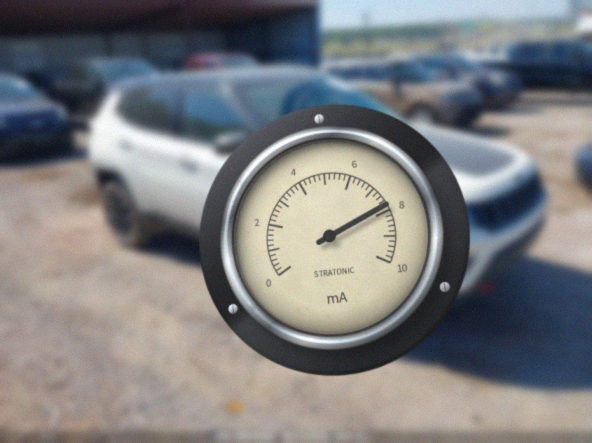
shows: 7.8 mA
